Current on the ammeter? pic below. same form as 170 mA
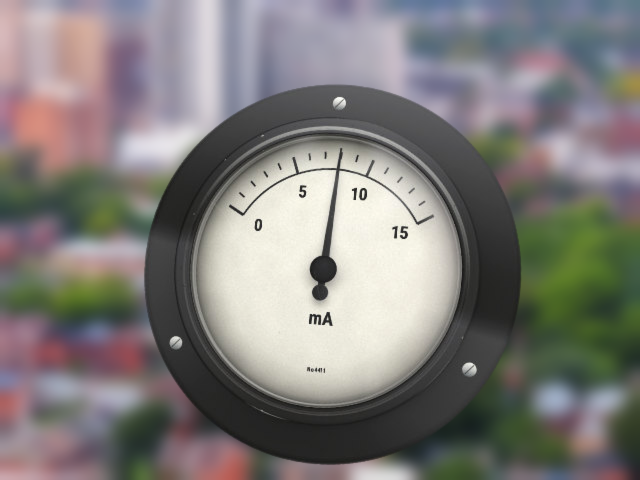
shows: 8 mA
